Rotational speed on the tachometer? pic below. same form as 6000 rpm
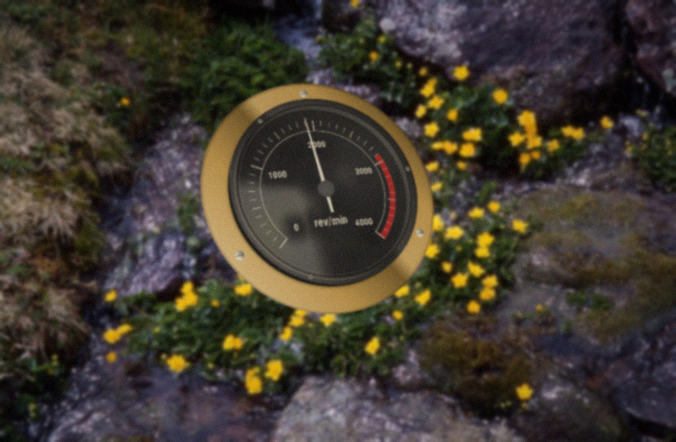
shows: 1900 rpm
